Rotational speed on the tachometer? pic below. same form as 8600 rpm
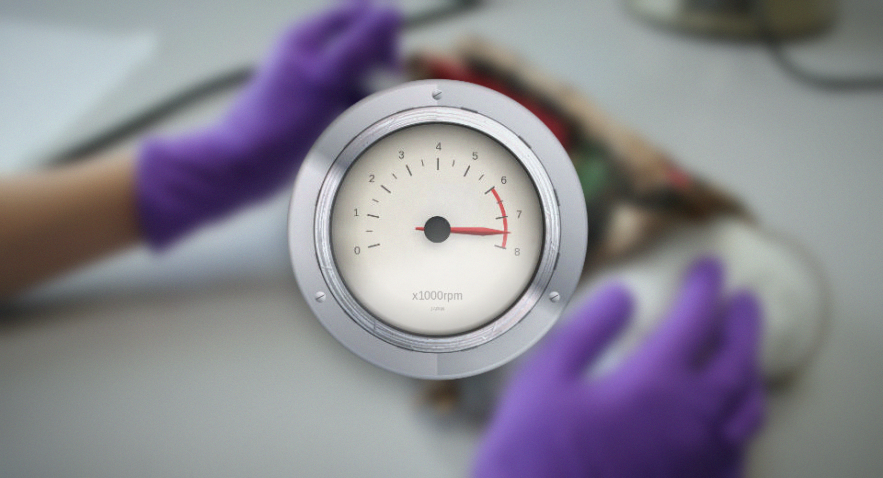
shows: 7500 rpm
